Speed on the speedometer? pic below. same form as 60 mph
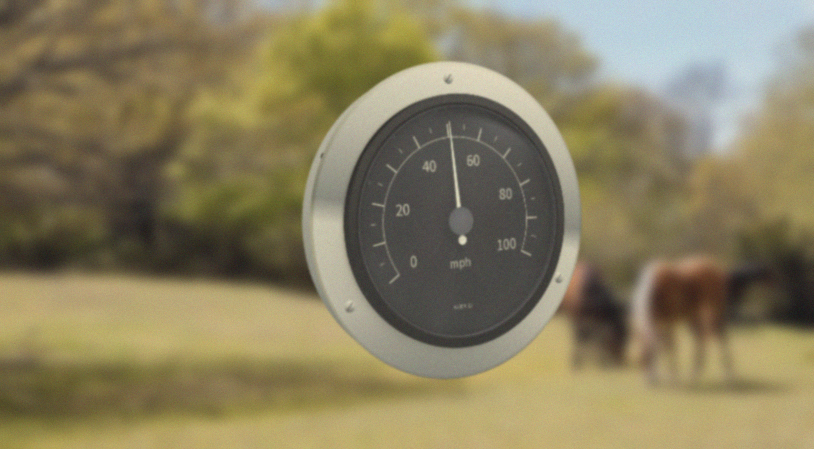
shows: 50 mph
